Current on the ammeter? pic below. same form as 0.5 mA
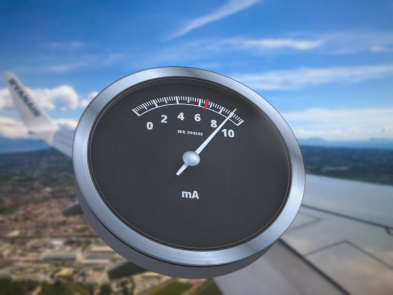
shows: 9 mA
